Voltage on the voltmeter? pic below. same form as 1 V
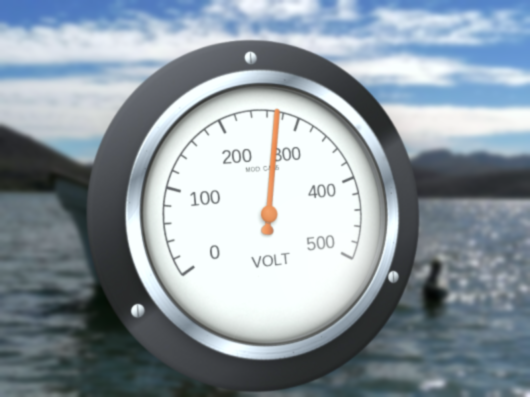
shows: 270 V
